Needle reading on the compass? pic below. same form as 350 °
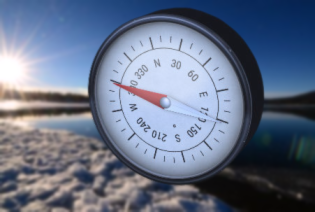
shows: 300 °
